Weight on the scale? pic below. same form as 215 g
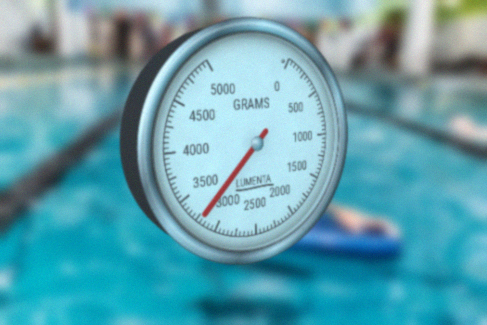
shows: 3250 g
